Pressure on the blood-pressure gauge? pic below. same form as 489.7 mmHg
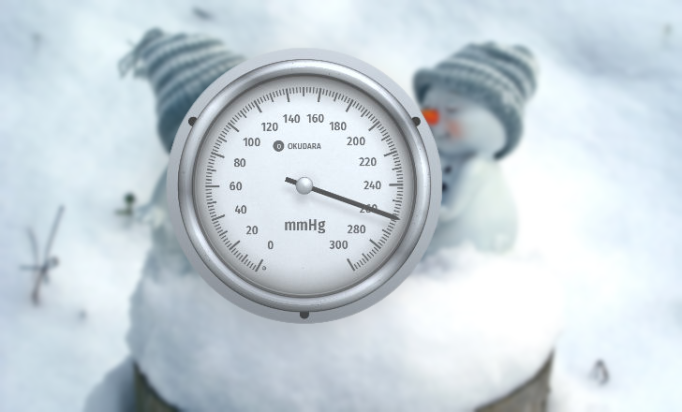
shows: 260 mmHg
